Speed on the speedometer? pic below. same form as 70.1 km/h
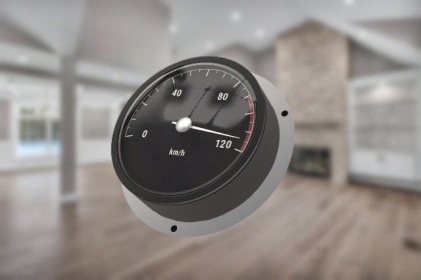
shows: 115 km/h
